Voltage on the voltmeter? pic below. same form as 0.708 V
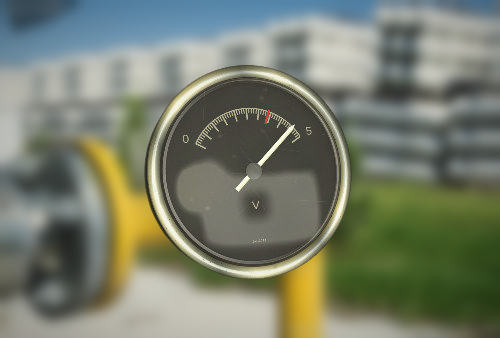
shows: 4.5 V
